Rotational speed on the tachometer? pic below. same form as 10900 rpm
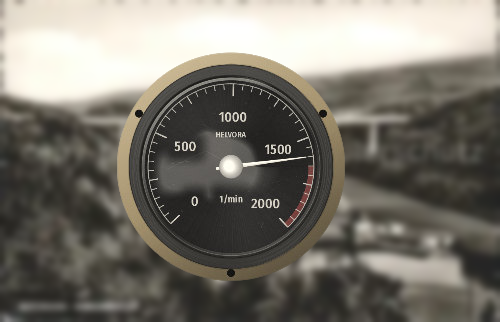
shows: 1600 rpm
